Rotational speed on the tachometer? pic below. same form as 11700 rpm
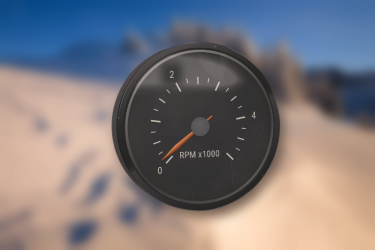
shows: 125 rpm
